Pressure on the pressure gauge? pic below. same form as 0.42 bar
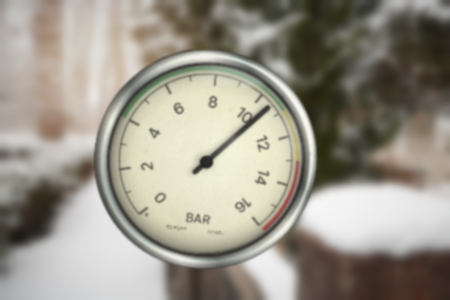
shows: 10.5 bar
